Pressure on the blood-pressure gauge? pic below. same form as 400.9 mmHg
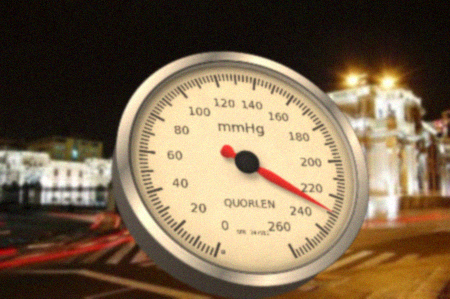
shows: 230 mmHg
